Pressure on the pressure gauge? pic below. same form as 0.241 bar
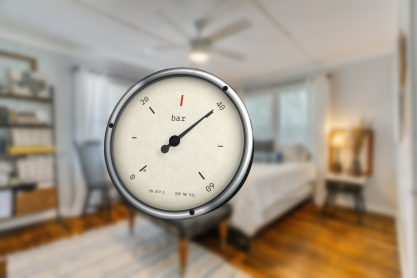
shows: 40 bar
